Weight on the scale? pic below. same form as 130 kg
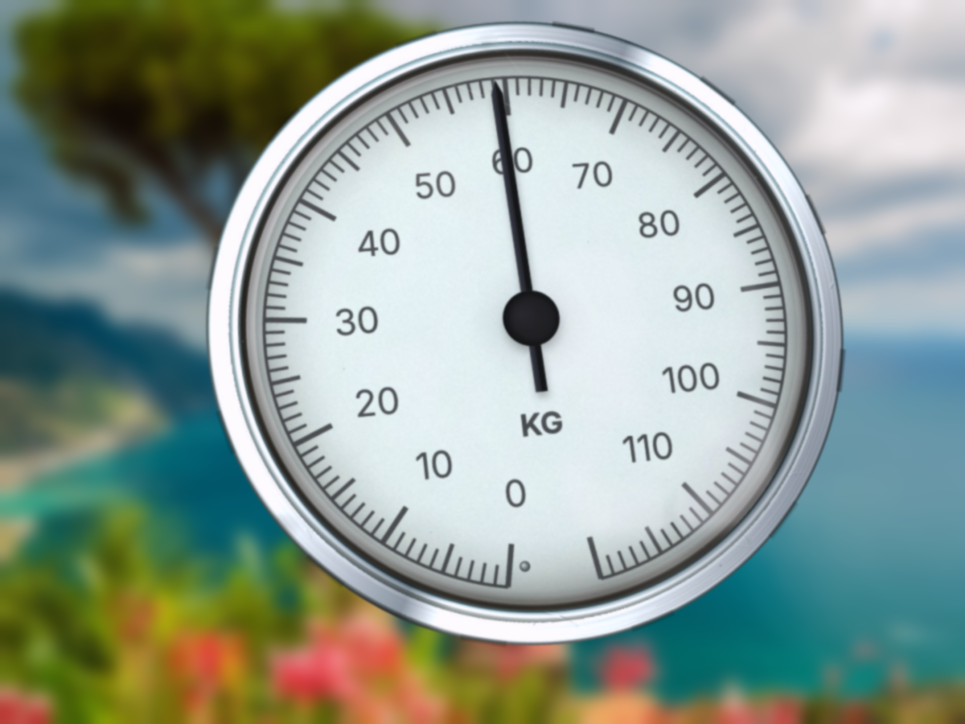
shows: 59 kg
